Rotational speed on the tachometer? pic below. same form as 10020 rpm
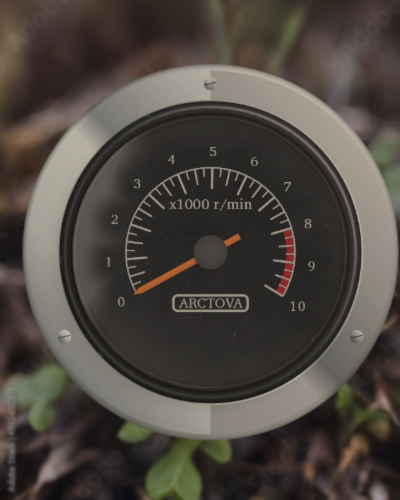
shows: 0 rpm
